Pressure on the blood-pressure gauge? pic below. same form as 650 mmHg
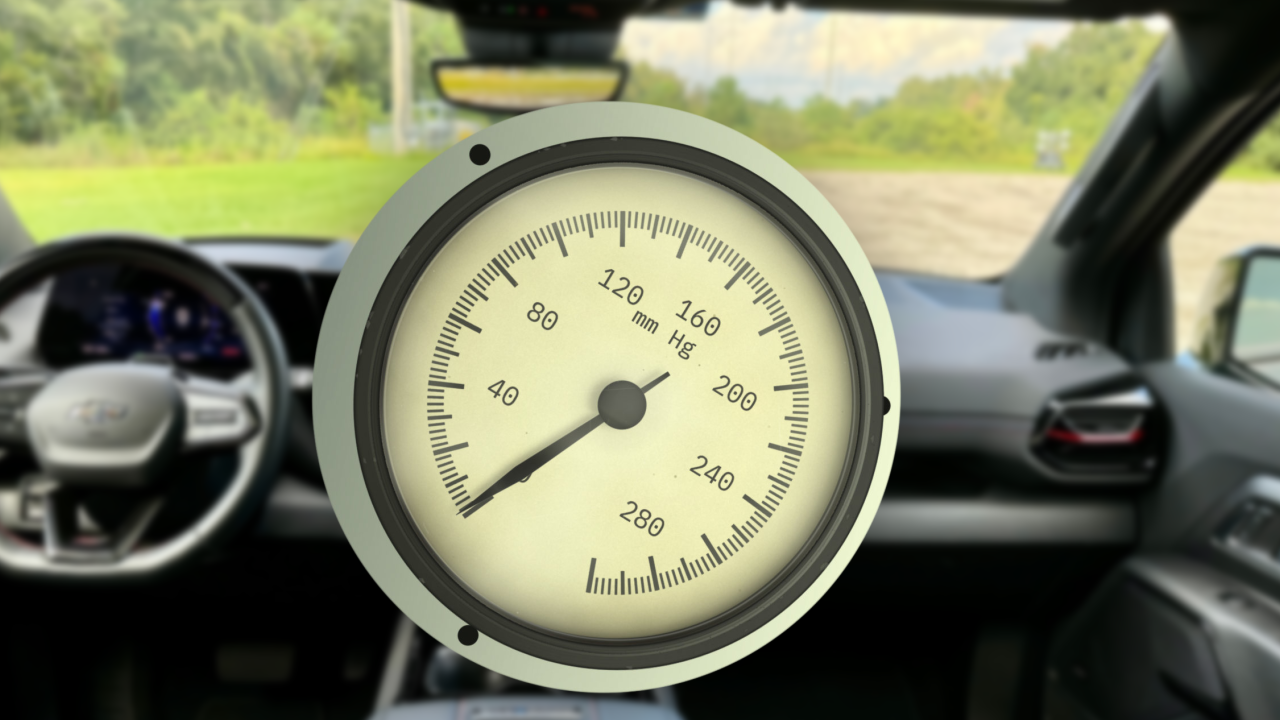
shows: 2 mmHg
